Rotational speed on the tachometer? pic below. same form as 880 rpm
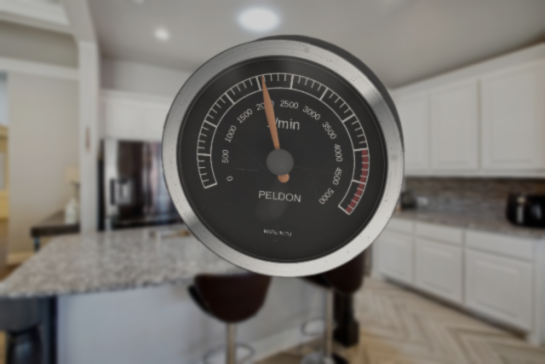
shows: 2100 rpm
